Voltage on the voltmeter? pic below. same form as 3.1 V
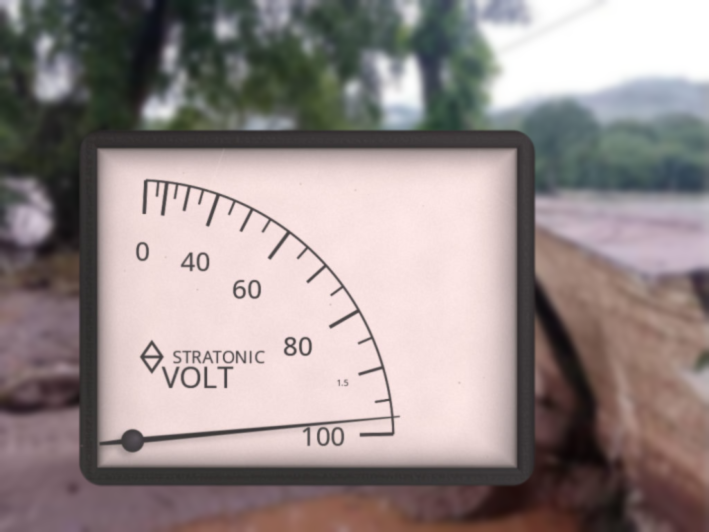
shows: 97.5 V
